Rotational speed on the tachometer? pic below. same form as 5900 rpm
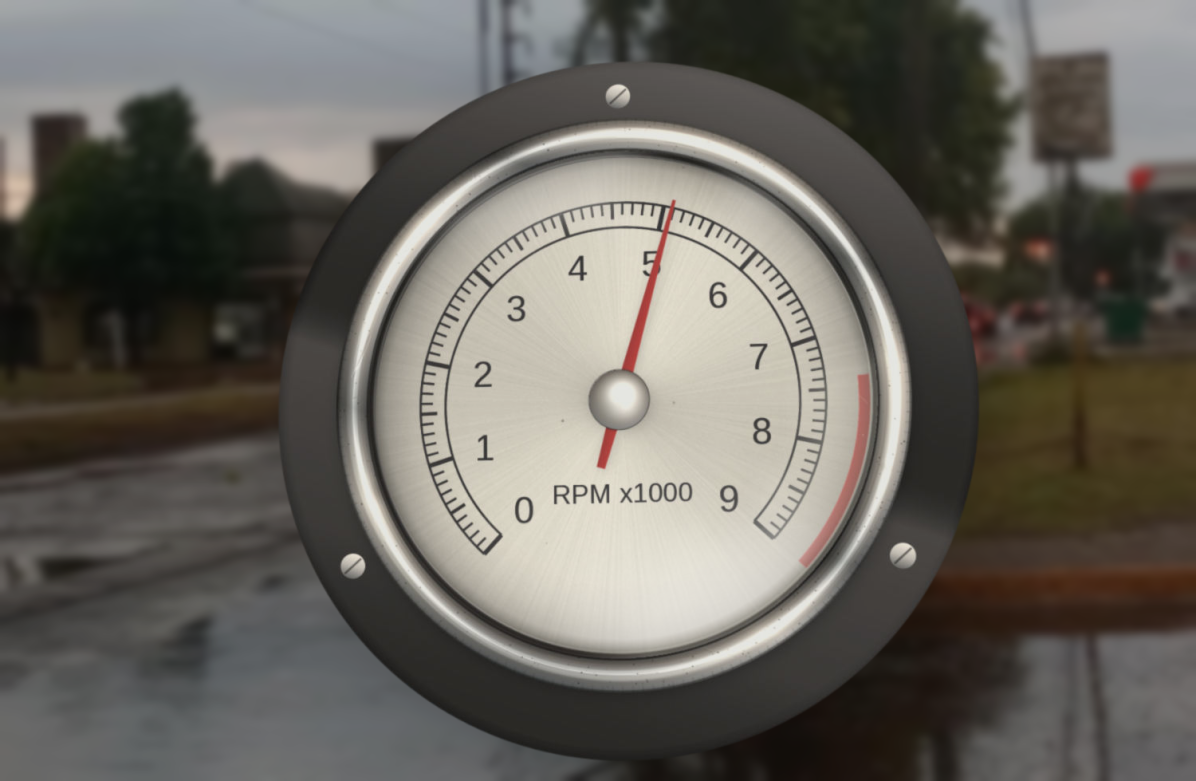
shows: 5100 rpm
